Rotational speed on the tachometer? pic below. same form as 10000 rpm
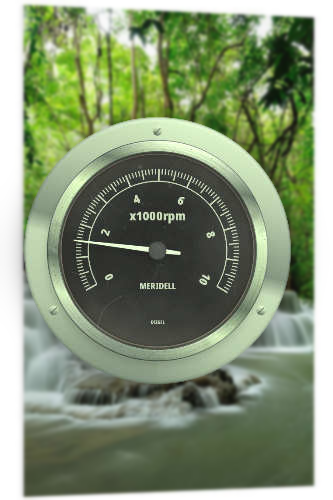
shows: 1500 rpm
